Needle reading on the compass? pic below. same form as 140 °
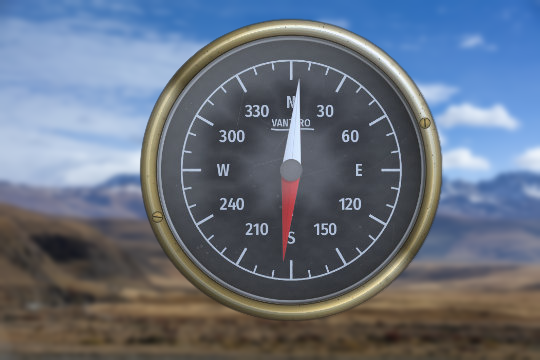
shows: 185 °
